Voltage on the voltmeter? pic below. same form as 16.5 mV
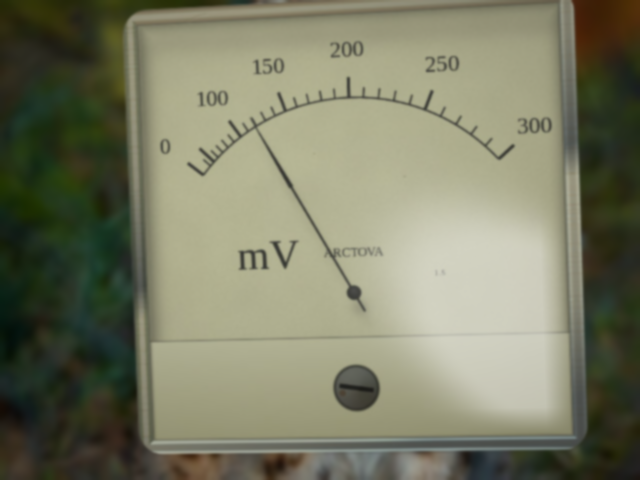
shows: 120 mV
